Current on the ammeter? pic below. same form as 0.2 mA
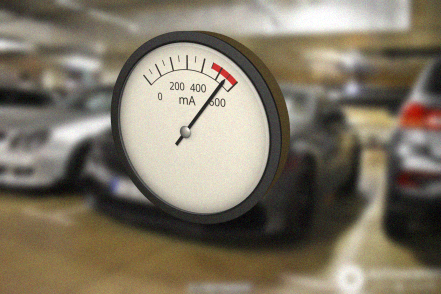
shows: 550 mA
